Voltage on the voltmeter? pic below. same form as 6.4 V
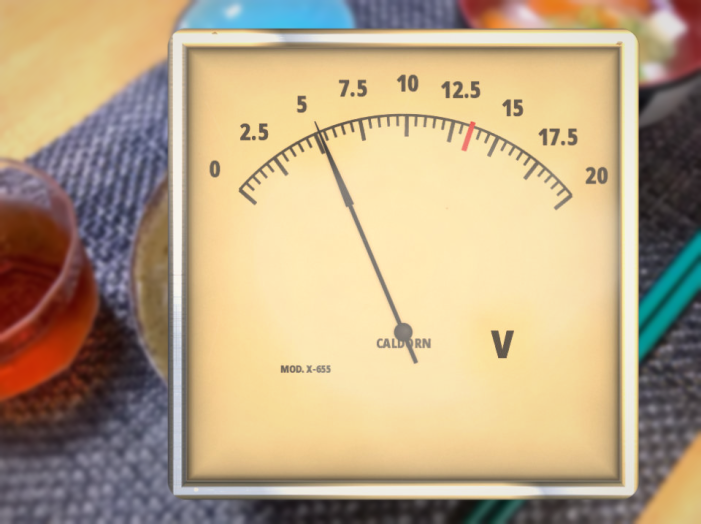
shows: 5.25 V
